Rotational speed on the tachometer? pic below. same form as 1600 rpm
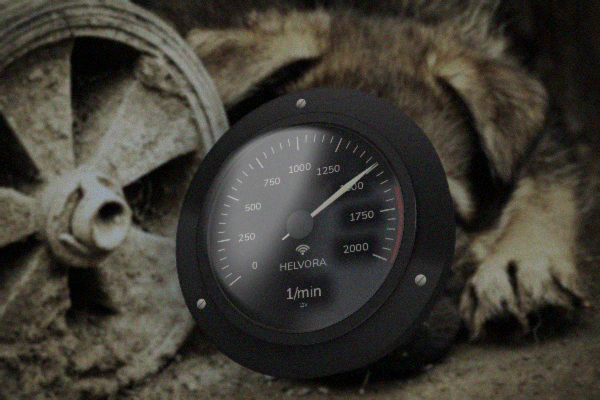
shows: 1500 rpm
